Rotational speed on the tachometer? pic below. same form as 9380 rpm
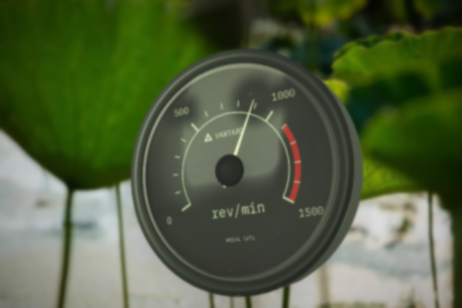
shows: 900 rpm
